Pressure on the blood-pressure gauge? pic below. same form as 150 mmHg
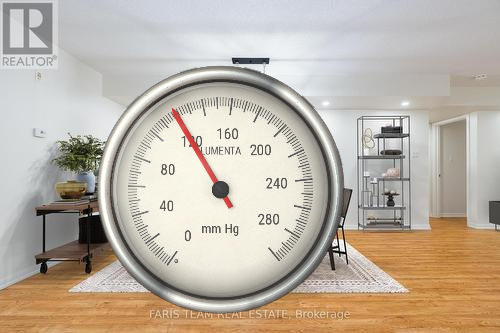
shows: 120 mmHg
